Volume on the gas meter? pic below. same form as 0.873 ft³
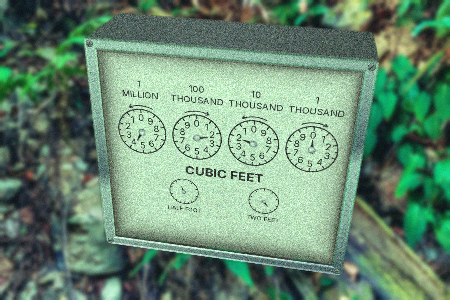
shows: 422000 ft³
